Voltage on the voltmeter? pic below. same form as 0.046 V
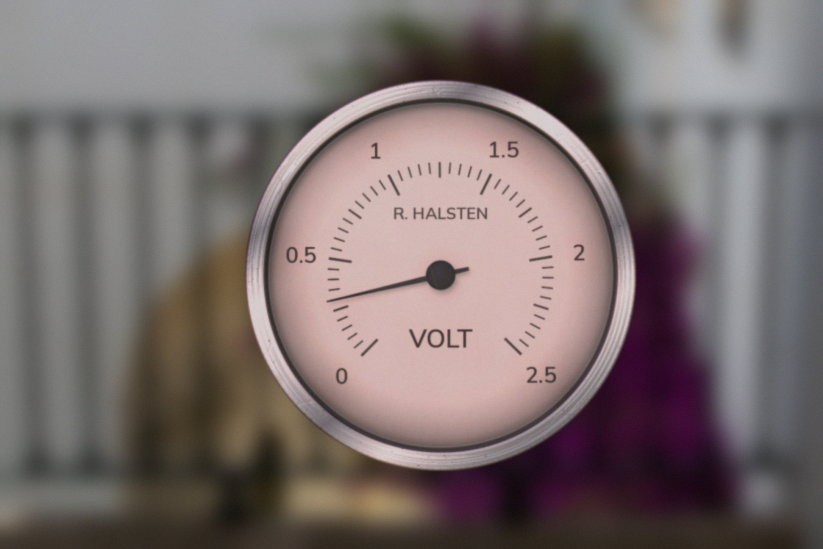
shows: 0.3 V
